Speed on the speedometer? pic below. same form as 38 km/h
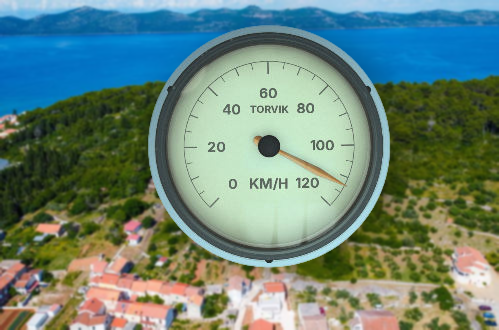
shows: 112.5 km/h
